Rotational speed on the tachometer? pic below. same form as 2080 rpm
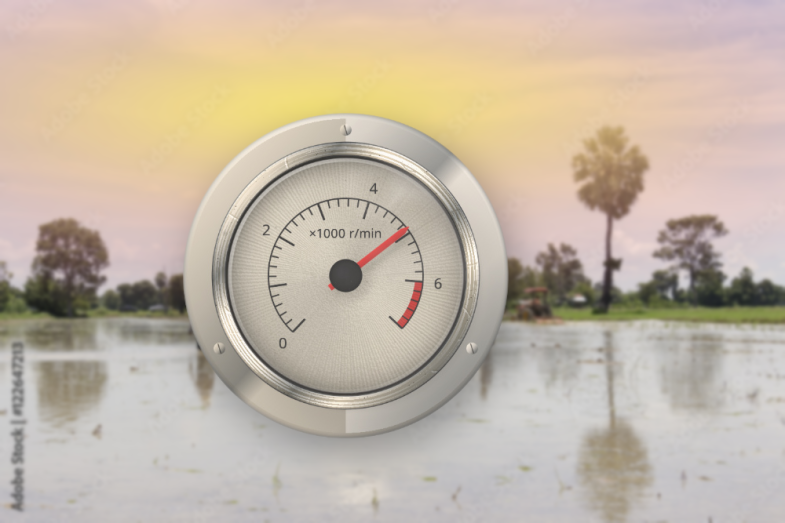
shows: 4900 rpm
